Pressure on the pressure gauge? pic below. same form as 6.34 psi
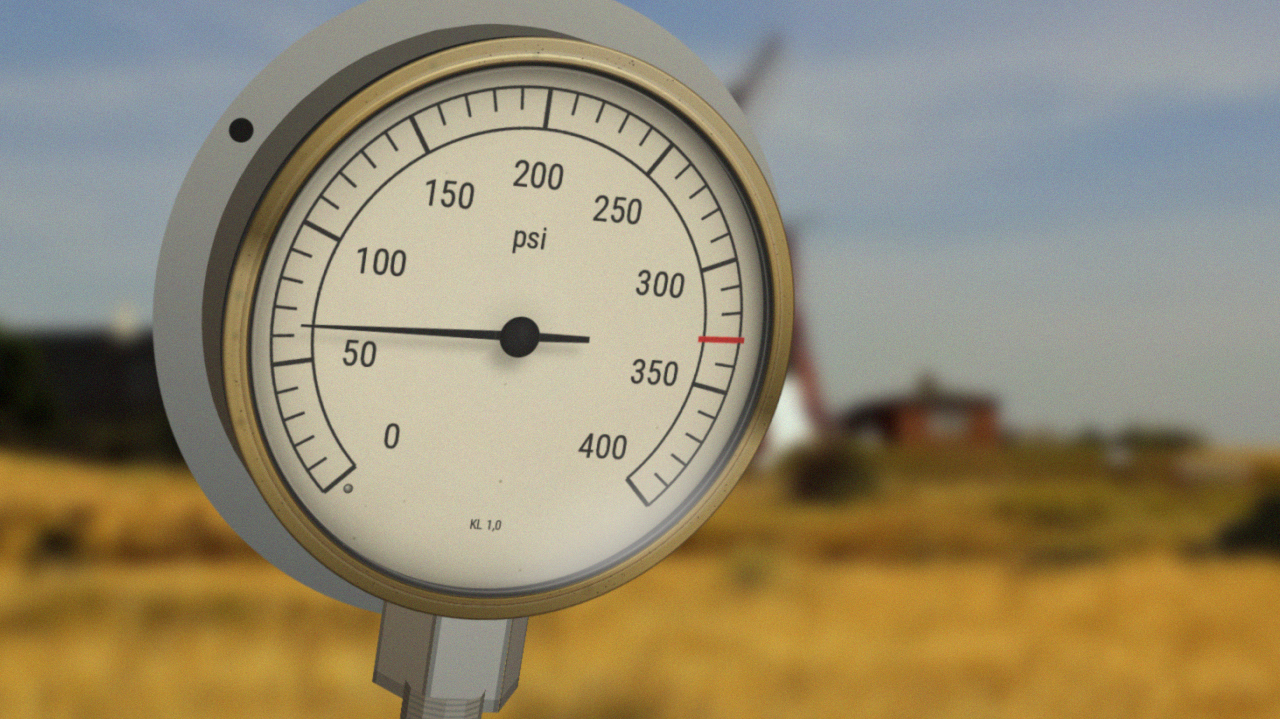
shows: 65 psi
